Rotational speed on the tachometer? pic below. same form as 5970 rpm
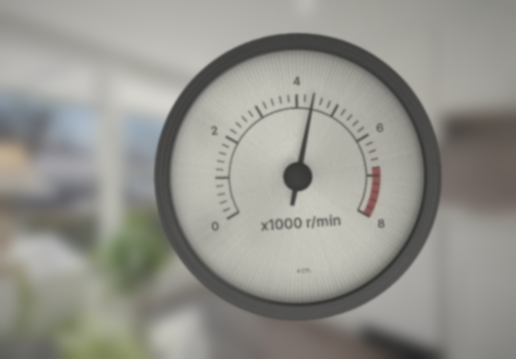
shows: 4400 rpm
